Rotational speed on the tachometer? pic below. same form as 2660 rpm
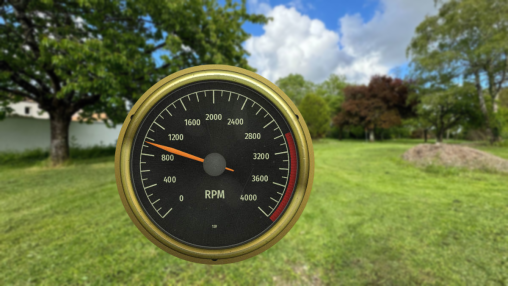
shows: 950 rpm
